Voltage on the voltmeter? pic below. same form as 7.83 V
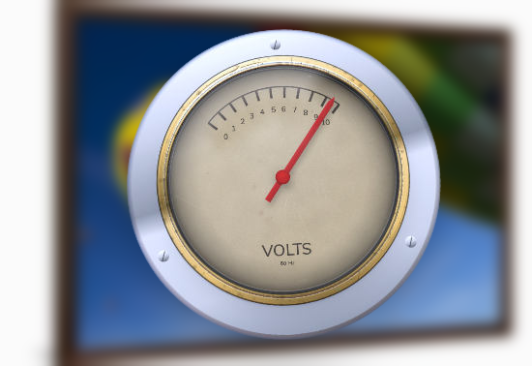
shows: 9.5 V
